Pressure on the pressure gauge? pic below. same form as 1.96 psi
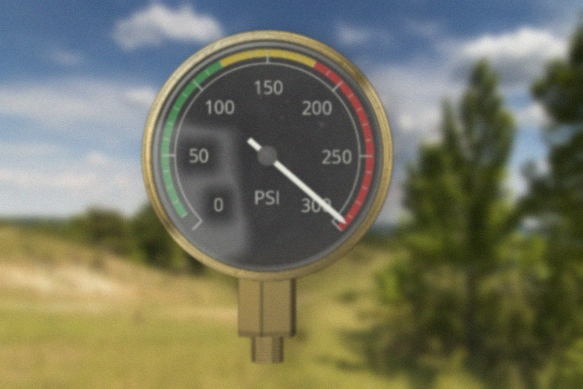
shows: 295 psi
